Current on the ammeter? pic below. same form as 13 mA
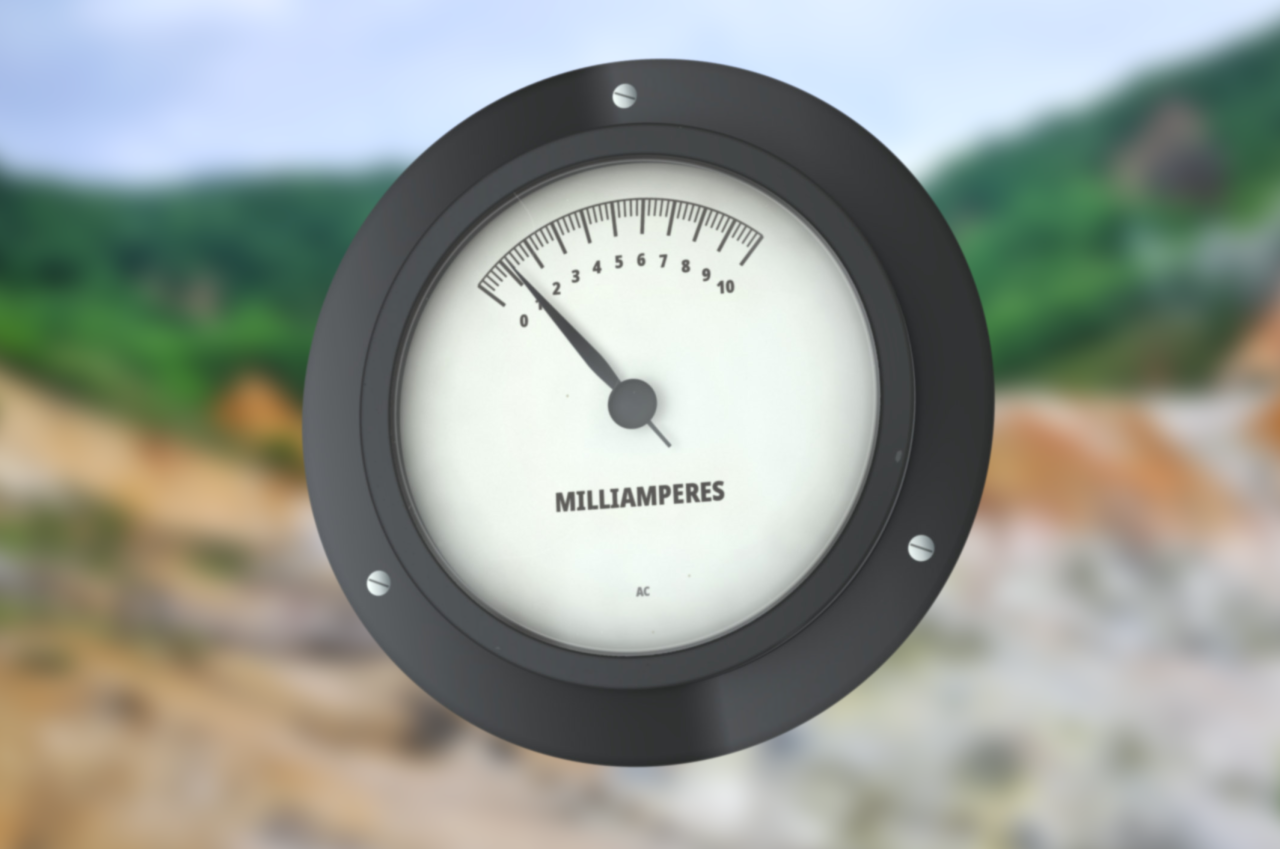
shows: 1.2 mA
